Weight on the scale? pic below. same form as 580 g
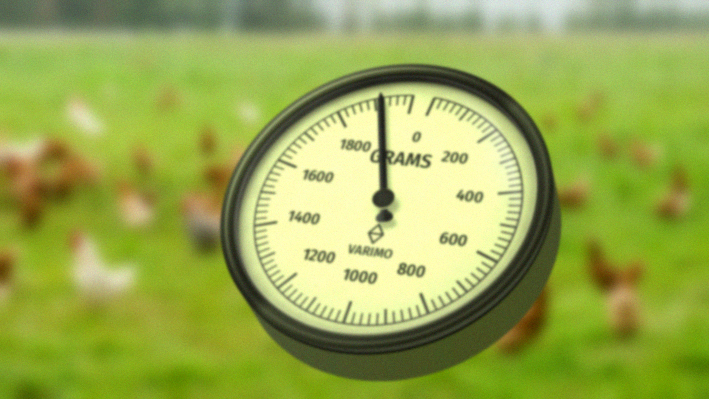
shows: 1920 g
